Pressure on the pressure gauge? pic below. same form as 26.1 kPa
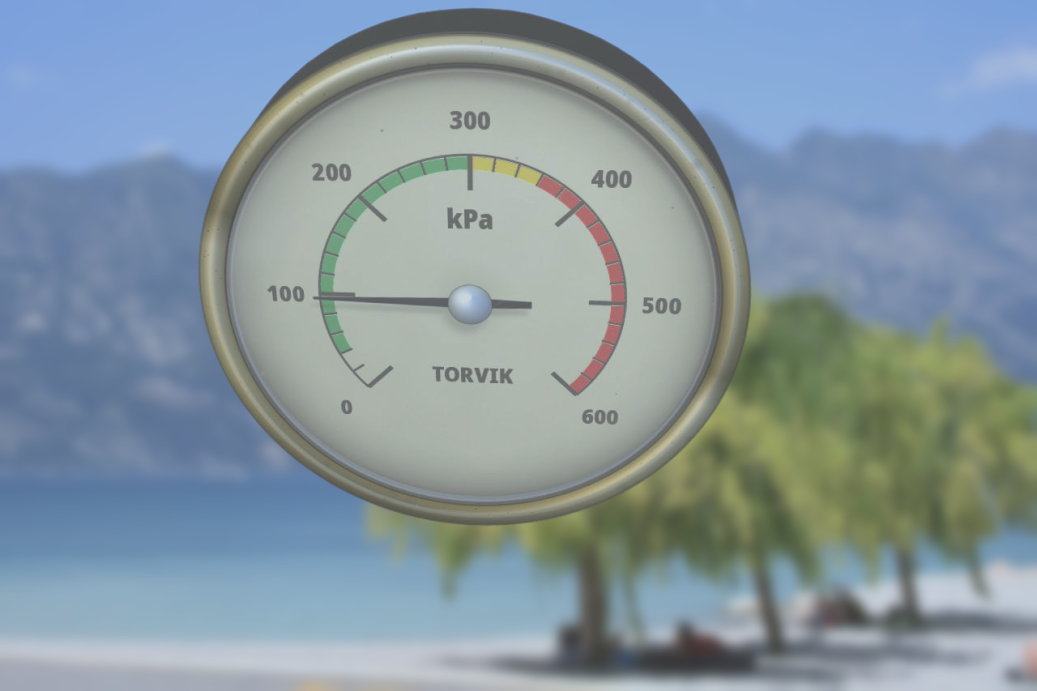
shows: 100 kPa
